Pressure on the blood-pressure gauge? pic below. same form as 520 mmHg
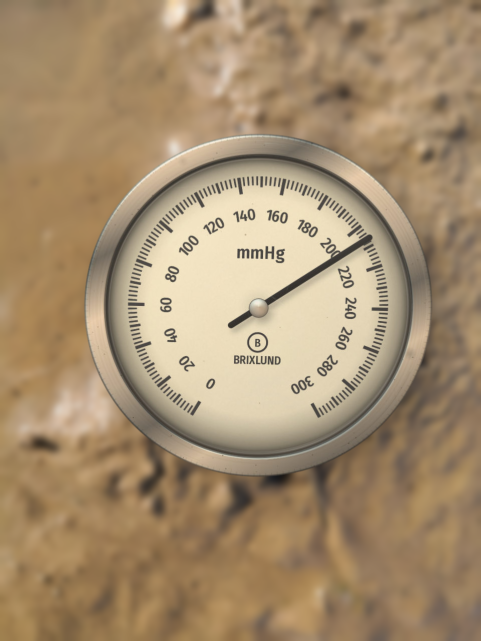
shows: 206 mmHg
